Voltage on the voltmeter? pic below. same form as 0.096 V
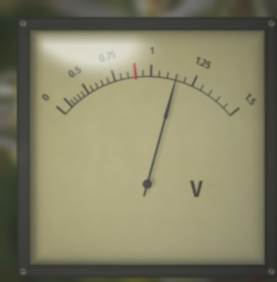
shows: 1.15 V
